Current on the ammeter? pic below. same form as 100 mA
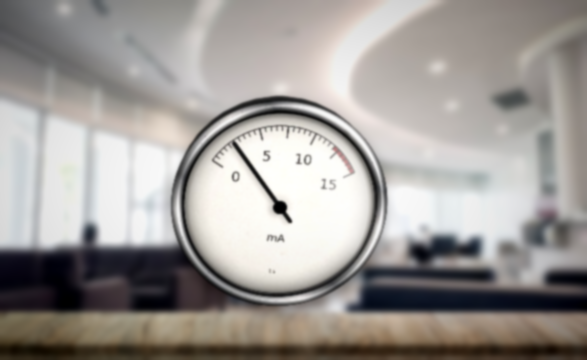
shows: 2.5 mA
